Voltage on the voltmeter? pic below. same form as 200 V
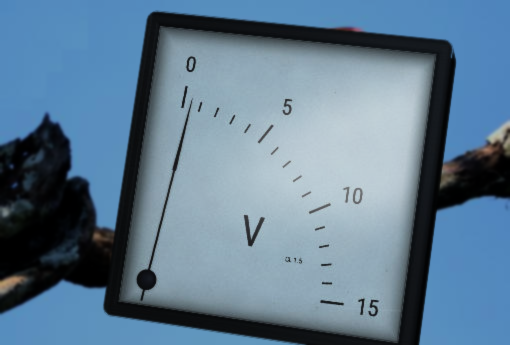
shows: 0.5 V
